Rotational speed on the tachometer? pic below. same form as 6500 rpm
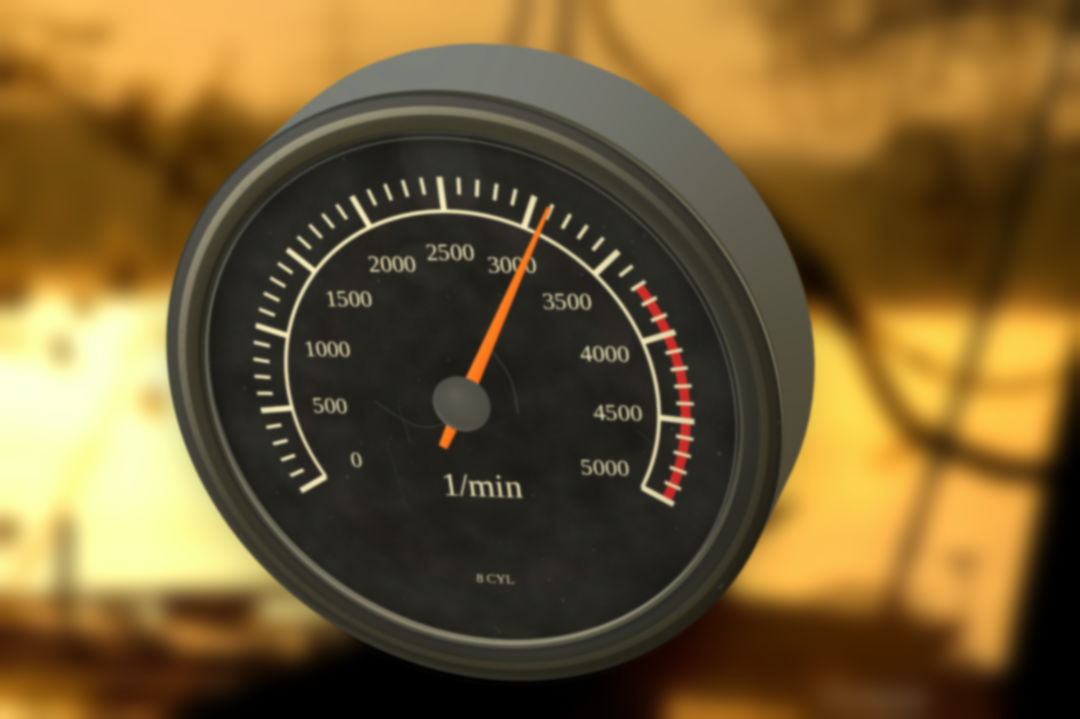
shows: 3100 rpm
